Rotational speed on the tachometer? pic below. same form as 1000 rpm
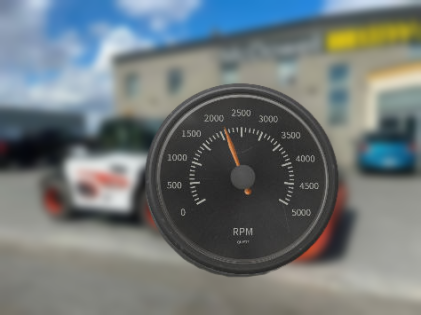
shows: 2100 rpm
